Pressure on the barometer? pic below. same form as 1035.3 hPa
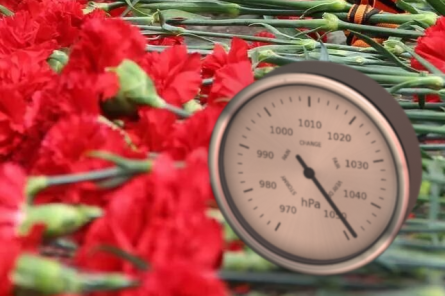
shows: 1048 hPa
